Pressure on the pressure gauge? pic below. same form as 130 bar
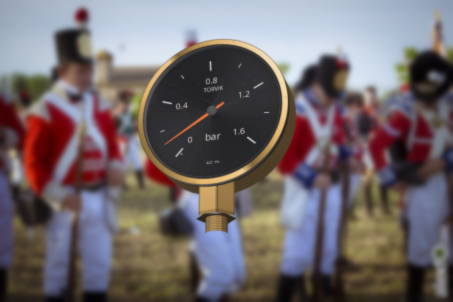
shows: 0.1 bar
